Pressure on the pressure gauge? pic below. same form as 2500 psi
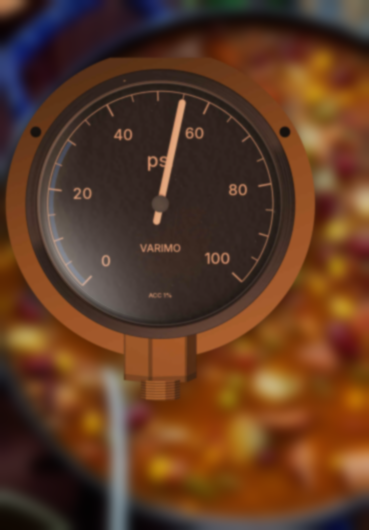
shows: 55 psi
